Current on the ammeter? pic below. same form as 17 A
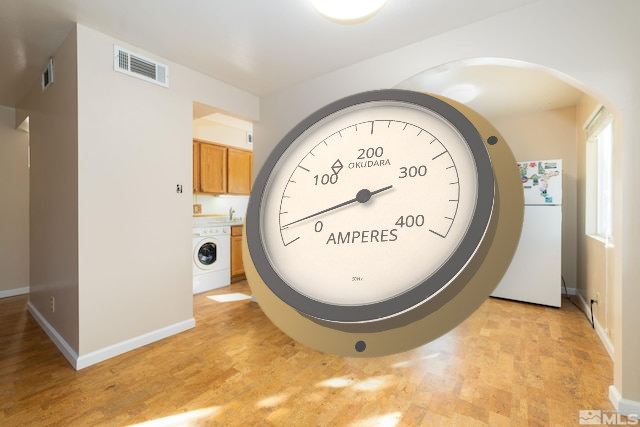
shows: 20 A
